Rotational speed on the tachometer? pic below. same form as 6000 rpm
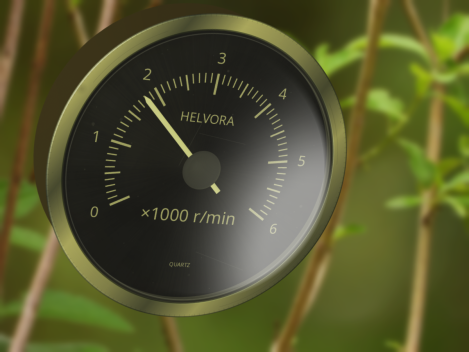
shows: 1800 rpm
